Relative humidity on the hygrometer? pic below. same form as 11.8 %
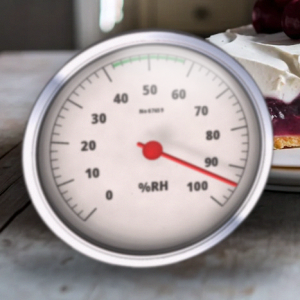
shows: 94 %
